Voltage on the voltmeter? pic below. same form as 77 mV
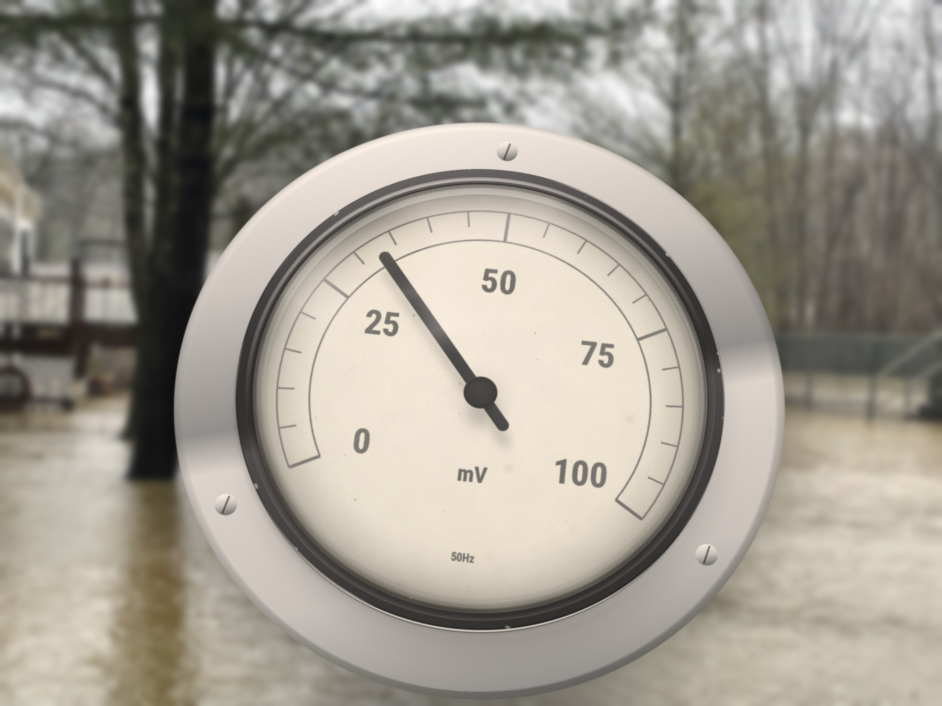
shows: 32.5 mV
